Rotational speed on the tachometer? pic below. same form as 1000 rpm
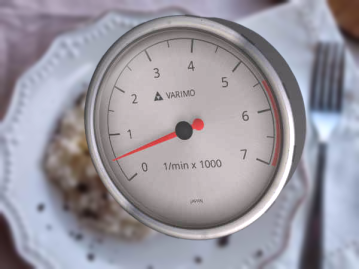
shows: 500 rpm
